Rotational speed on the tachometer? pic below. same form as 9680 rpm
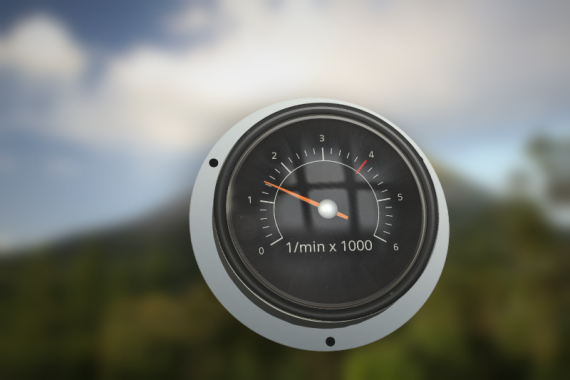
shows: 1400 rpm
